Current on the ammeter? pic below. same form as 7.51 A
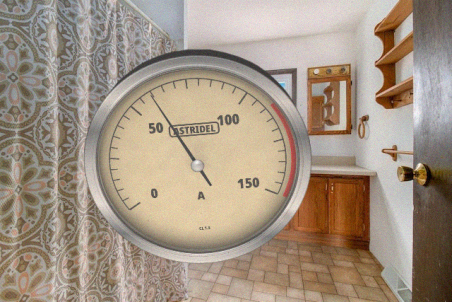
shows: 60 A
